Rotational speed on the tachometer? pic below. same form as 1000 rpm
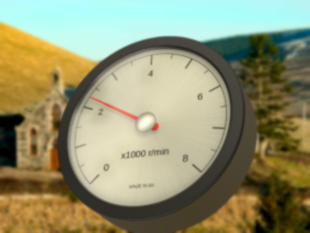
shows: 2250 rpm
